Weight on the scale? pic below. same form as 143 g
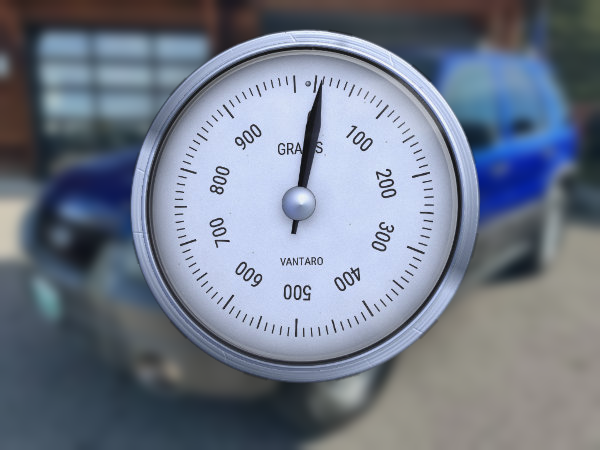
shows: 10 g
